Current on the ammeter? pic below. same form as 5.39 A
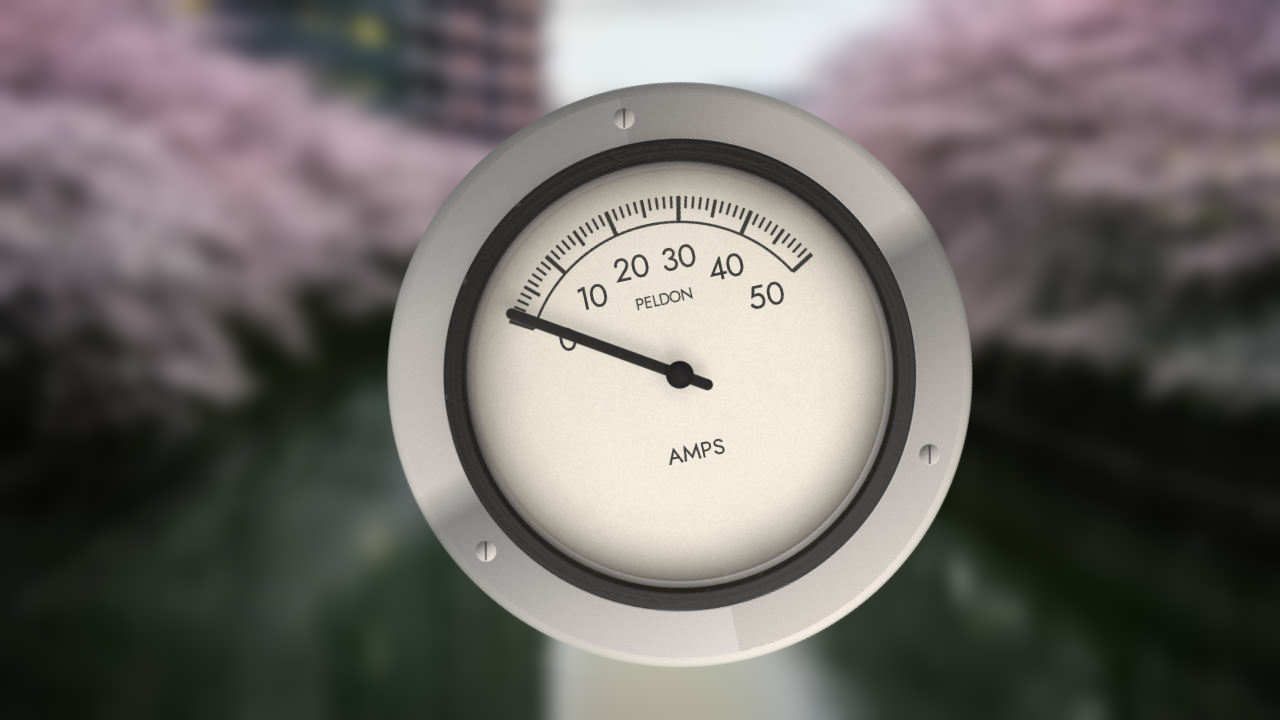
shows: 1 A
